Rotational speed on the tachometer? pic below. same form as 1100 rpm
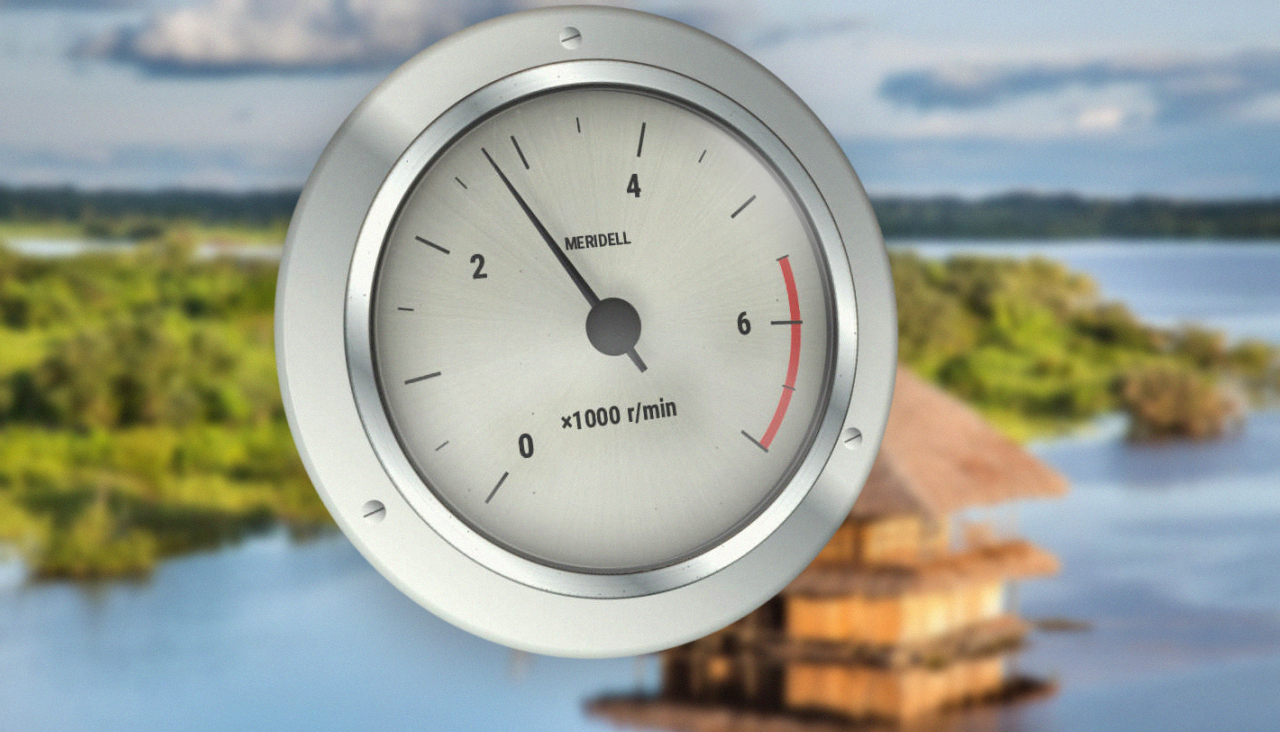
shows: 2750 rpm
